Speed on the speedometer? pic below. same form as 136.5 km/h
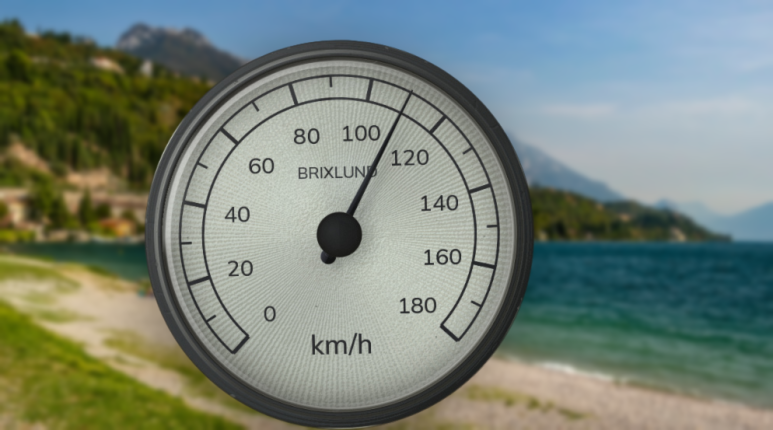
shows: 110 km/h
